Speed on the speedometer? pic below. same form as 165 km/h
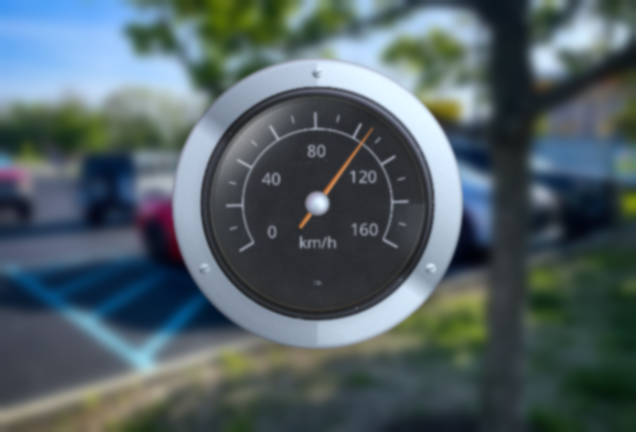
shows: 105 km/h
